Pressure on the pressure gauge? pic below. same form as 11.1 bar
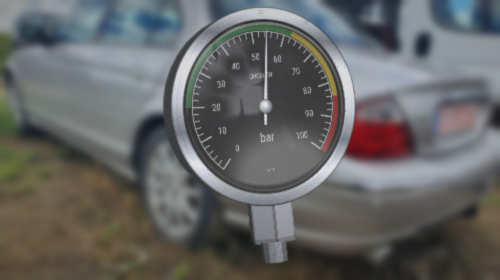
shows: 54 bar
